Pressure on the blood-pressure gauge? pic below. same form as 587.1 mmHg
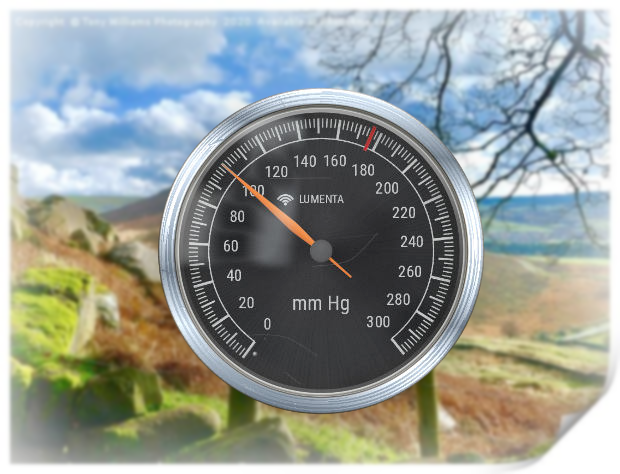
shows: 100 mmHg
